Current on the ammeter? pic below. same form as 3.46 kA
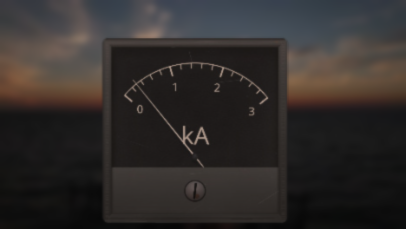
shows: 0.3 kA
